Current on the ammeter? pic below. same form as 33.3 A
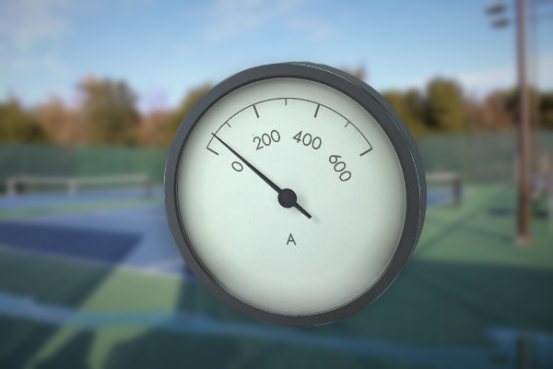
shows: 50 A
